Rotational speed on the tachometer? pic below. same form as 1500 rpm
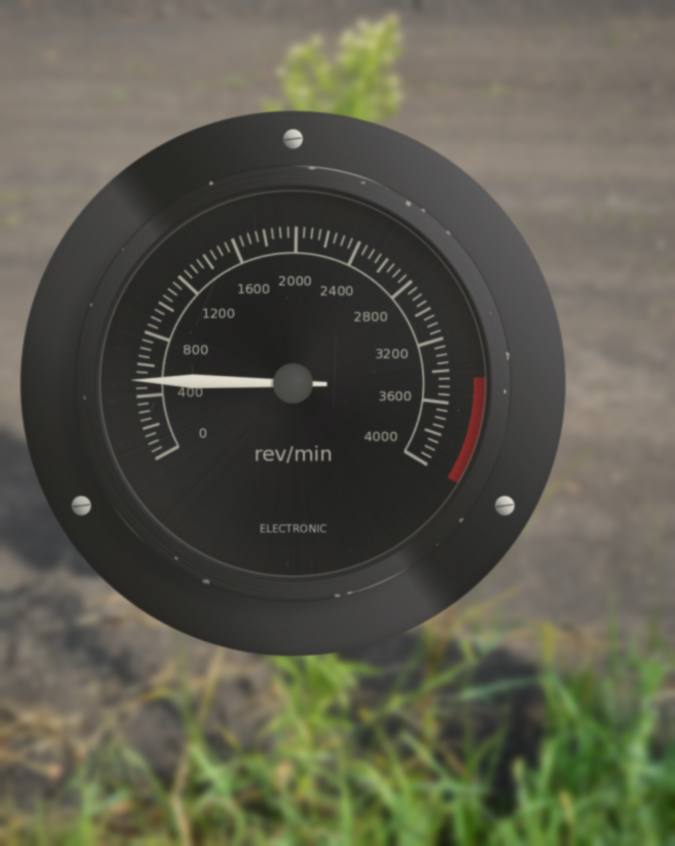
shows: 500 rpm
